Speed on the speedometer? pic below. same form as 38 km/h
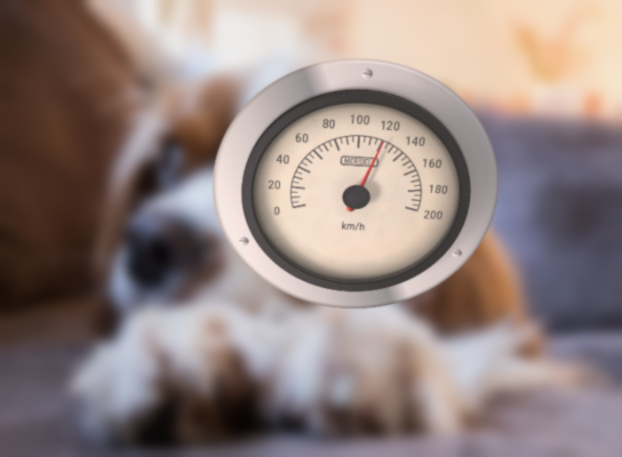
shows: 120 km/h
